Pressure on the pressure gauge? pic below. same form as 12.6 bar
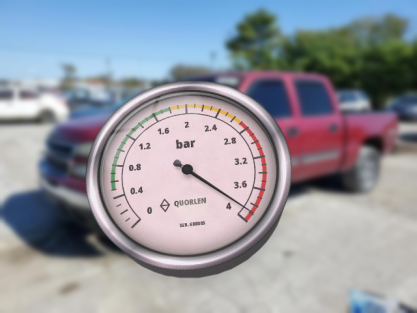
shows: 3.9 bar
